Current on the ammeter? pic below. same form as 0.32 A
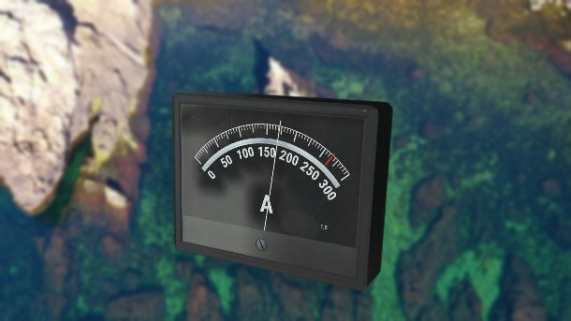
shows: 175 A
